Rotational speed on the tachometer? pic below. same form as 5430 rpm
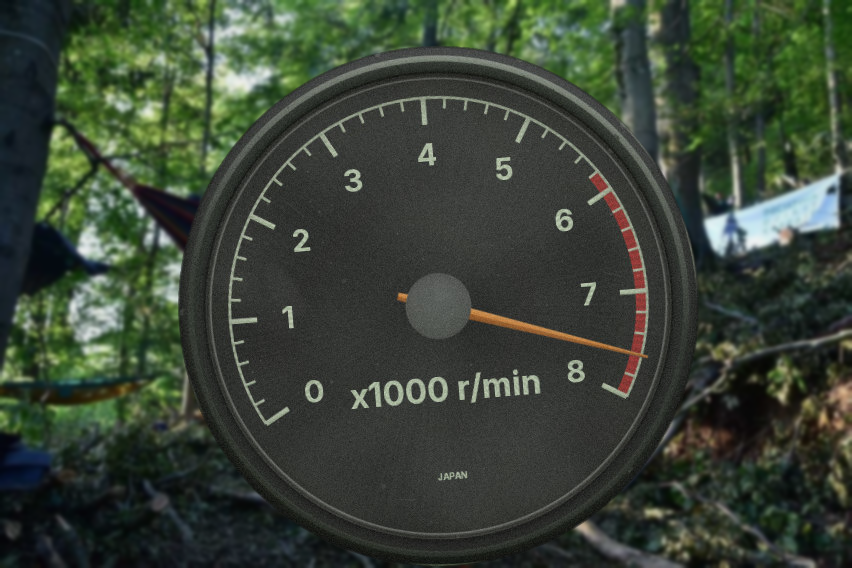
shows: 7600 rpm
